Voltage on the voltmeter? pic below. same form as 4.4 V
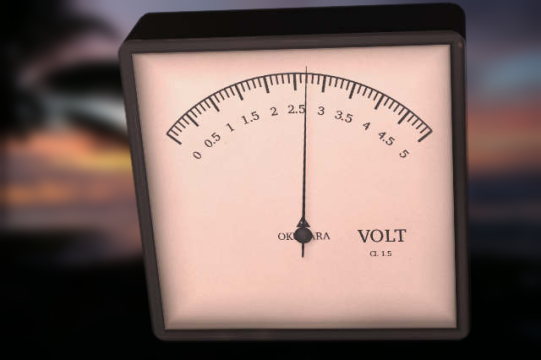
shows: 2.7 V
